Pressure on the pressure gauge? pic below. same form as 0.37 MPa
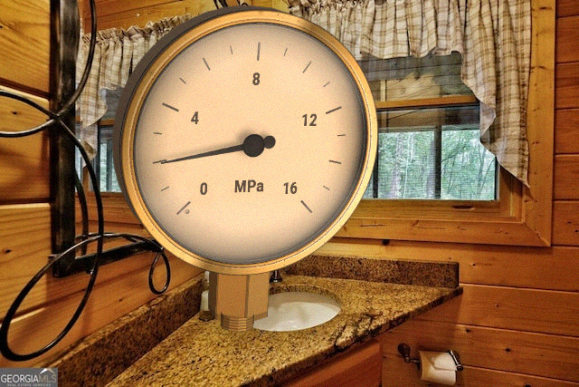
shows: 2 MPa
